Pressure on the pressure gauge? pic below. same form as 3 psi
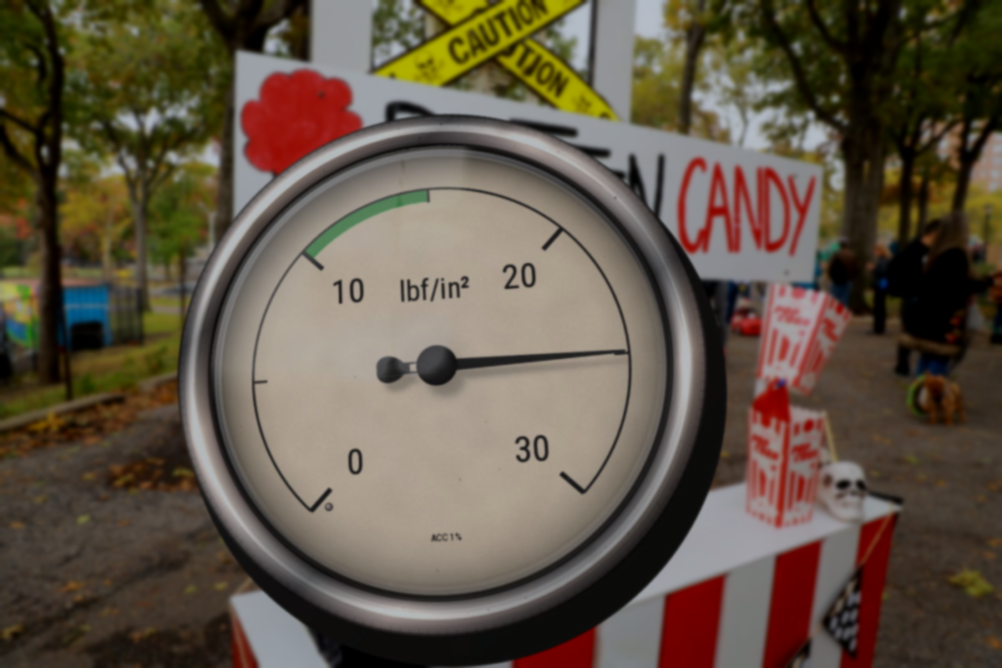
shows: 25 psi
